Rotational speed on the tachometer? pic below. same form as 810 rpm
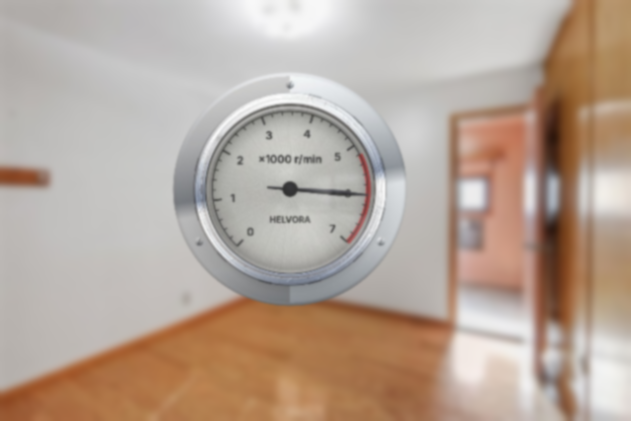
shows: 6000 rpm
